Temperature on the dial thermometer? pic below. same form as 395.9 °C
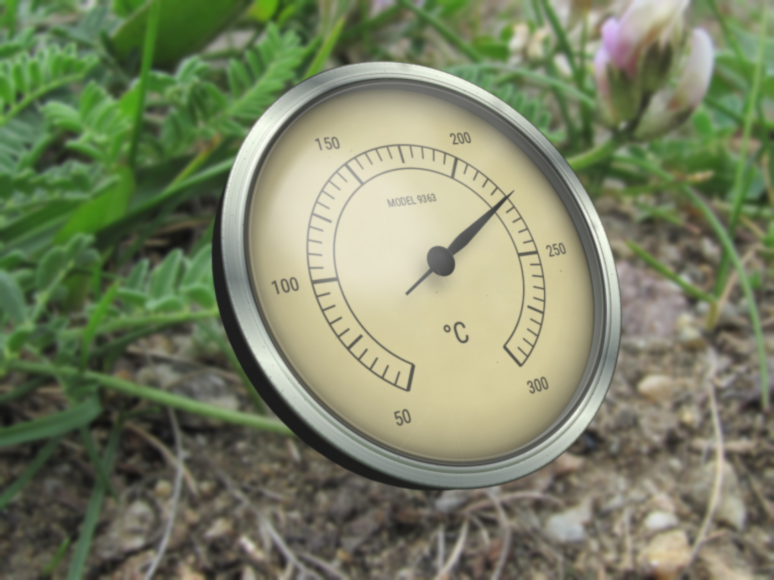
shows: 225 °C
